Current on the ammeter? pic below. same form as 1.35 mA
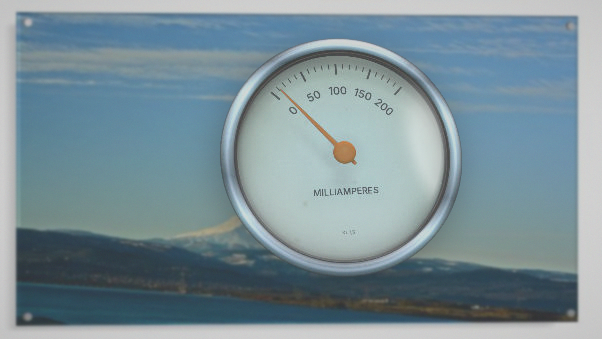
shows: 10 mA
